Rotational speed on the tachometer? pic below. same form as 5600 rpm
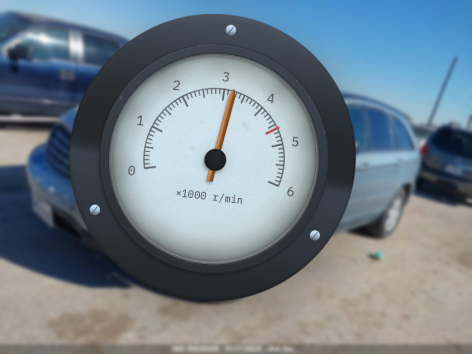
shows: 3200 rpm
